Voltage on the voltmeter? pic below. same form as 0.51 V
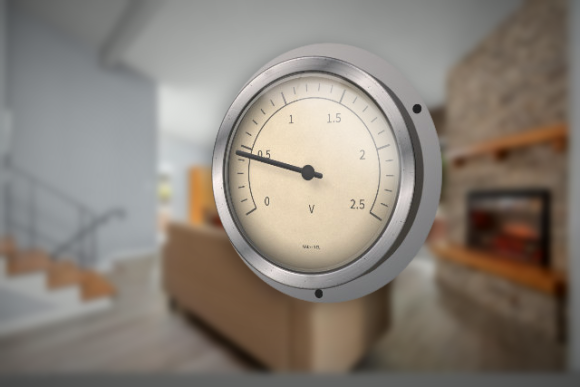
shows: 0.45 V
